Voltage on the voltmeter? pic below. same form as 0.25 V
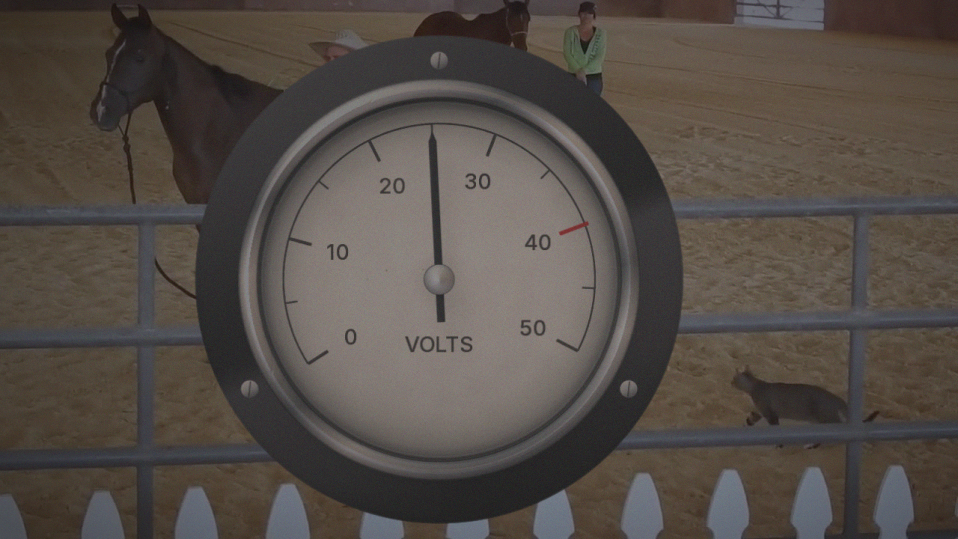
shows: 25 V
